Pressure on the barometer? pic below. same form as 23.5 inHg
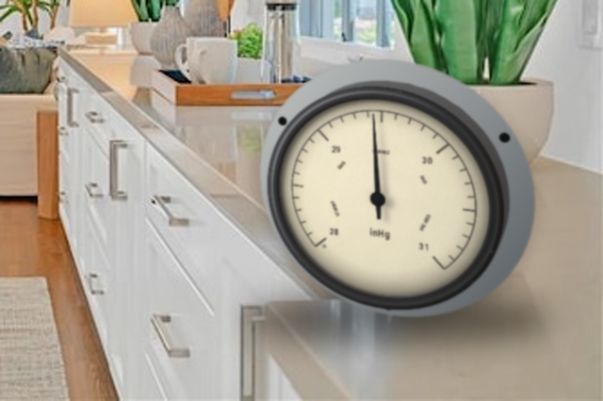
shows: 29.45 inHg
